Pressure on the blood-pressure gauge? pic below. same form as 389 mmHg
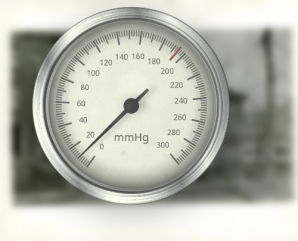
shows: 10 mmHg
